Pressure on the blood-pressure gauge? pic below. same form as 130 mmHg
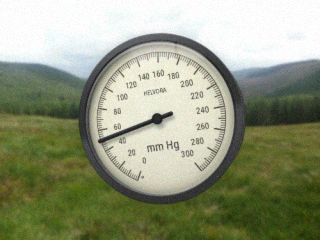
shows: 50 mmHg
